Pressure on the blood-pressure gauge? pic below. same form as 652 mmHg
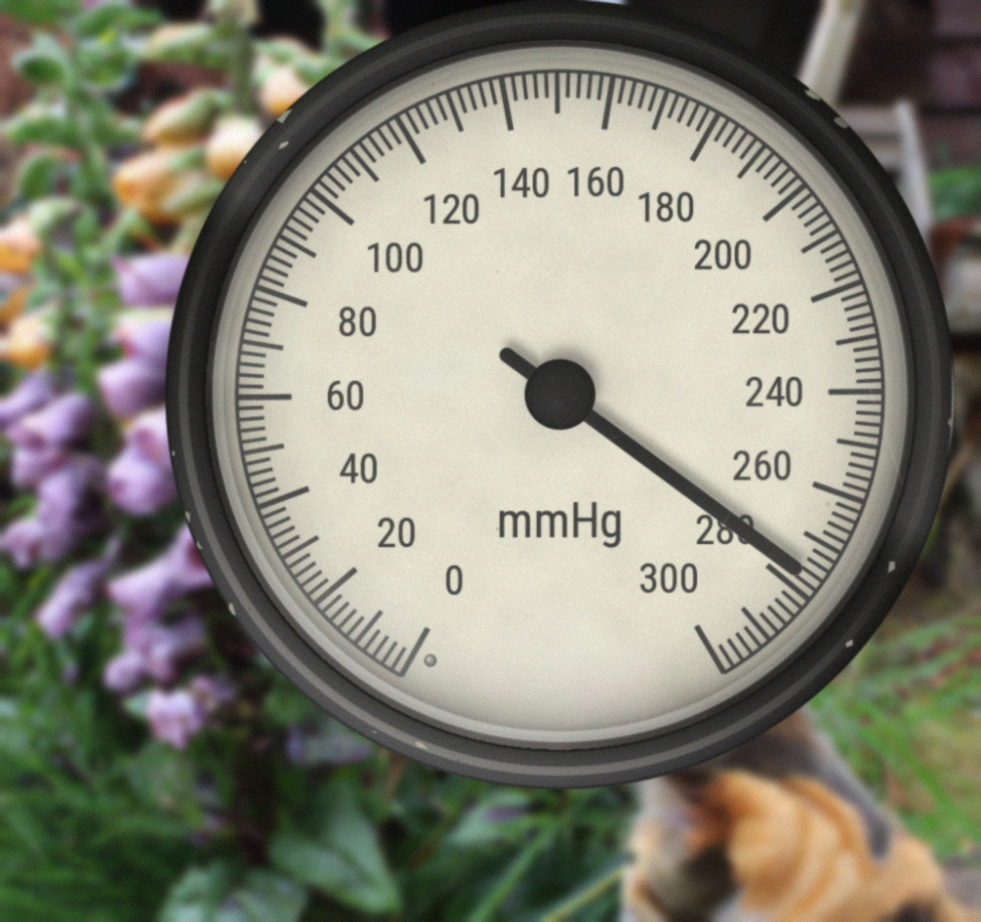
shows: 277 mmHg
